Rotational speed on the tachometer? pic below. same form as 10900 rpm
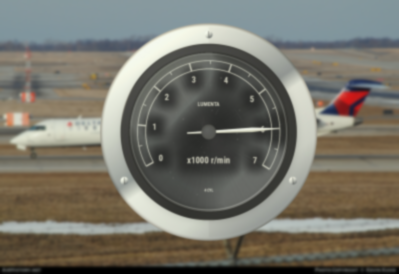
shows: 6000 rpm
